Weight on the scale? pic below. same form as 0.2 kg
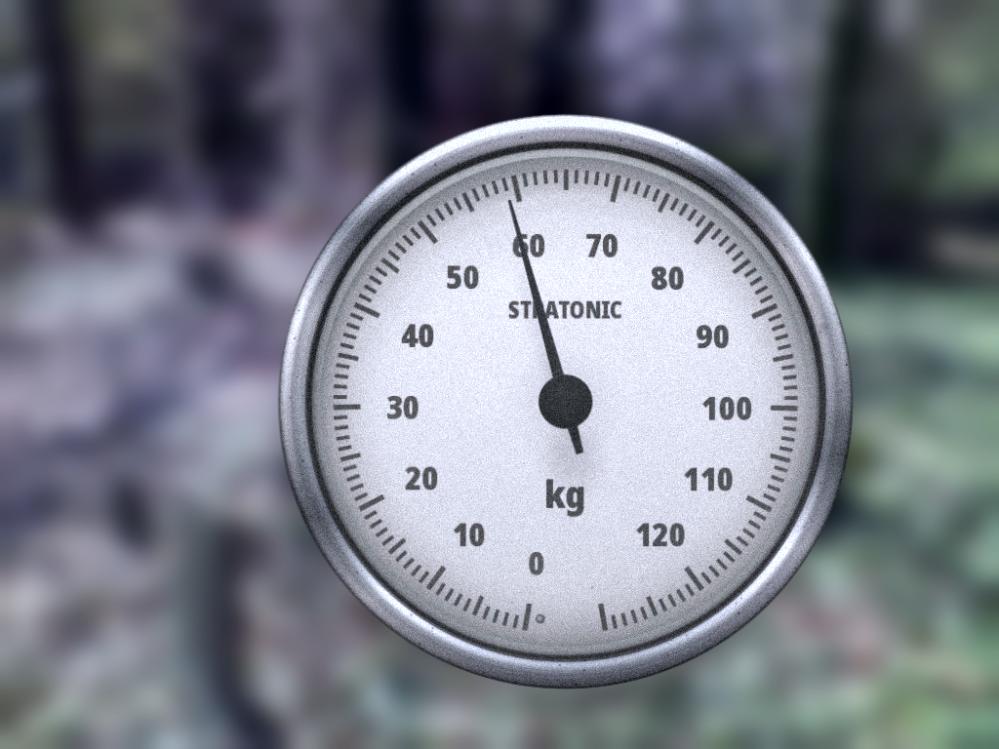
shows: 59 kg
